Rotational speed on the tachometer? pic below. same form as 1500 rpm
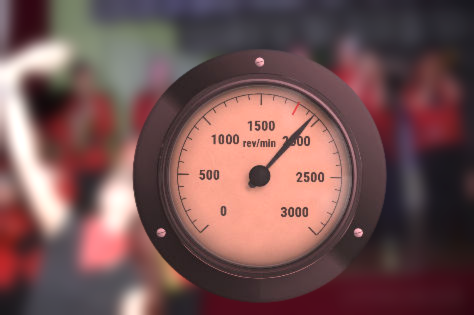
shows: 1950 rpm
